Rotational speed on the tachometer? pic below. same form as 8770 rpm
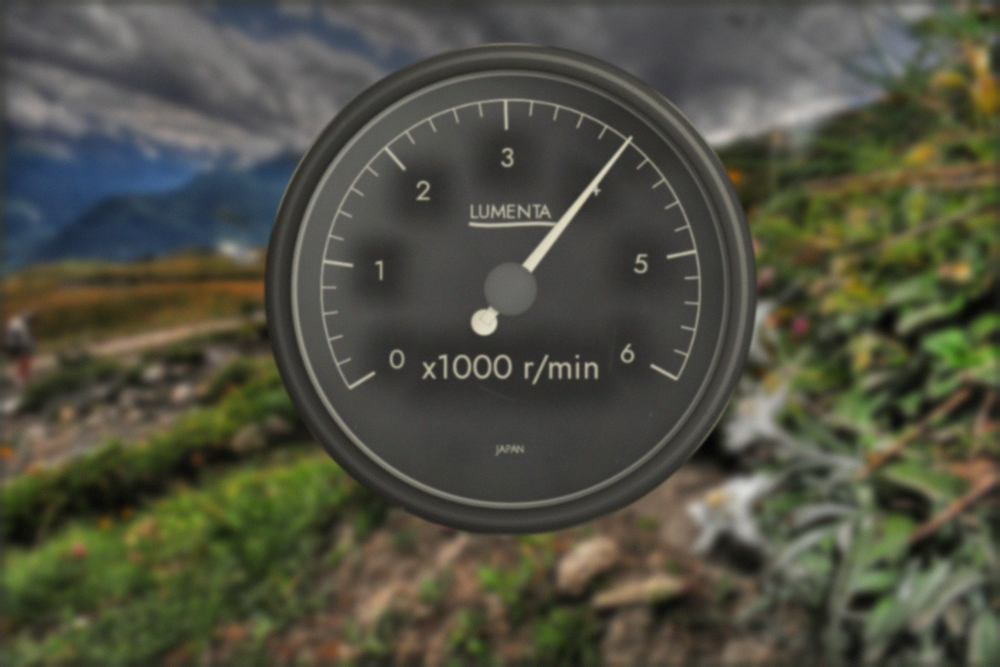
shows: 4000 rpm
